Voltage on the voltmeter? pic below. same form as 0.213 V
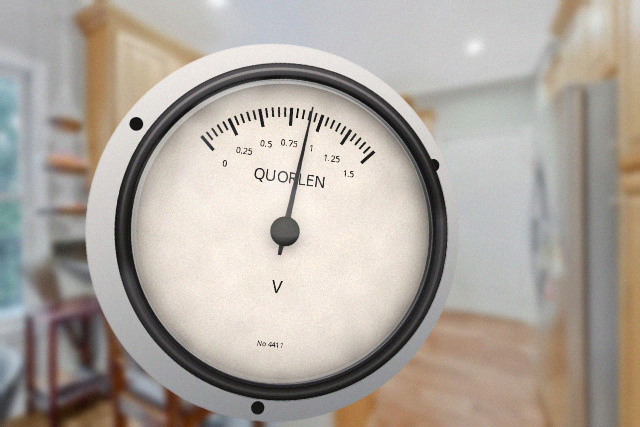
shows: 0.9 V
